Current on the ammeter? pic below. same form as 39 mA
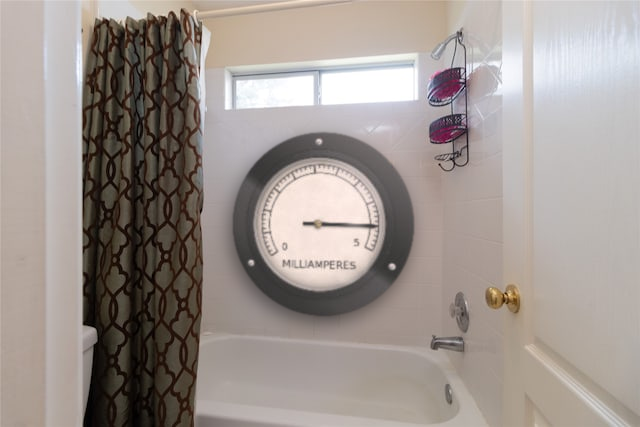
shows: 4.5 mA
